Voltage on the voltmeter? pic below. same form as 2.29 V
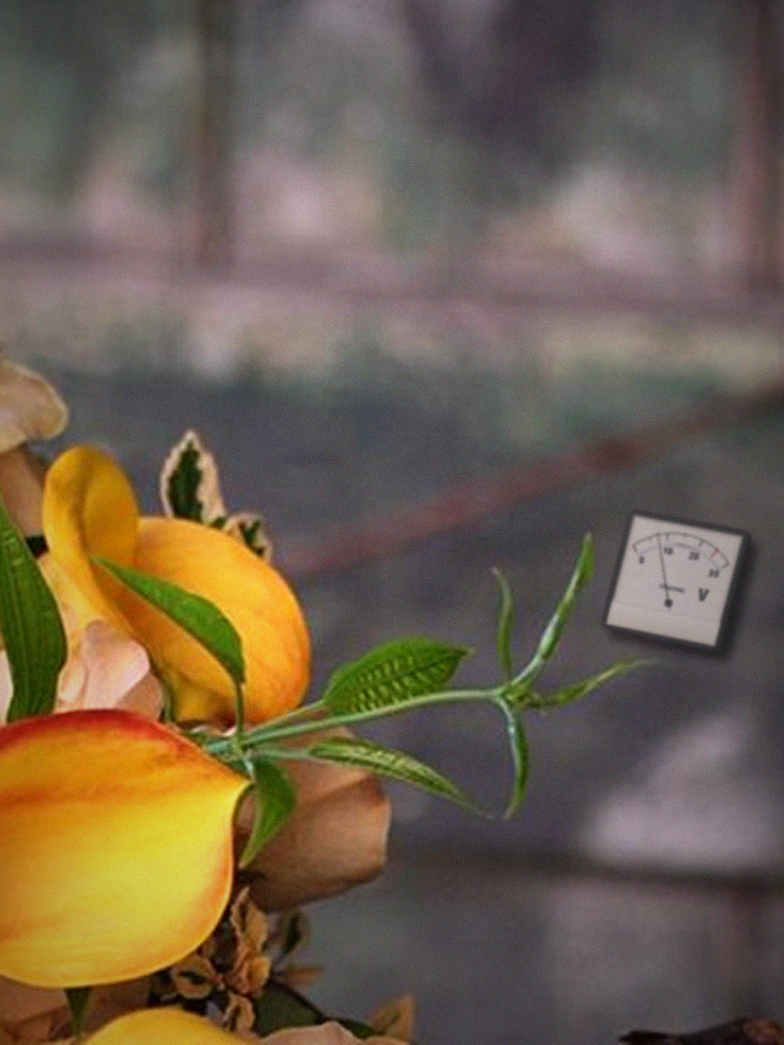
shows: 7.5 V
